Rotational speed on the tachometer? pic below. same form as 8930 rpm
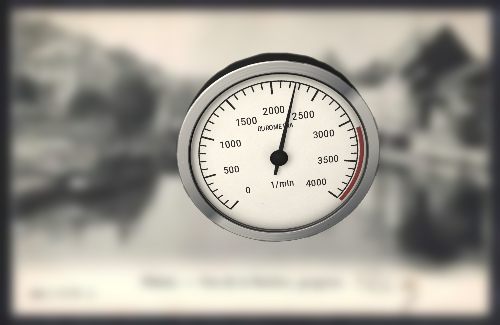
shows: 2250 rpm
